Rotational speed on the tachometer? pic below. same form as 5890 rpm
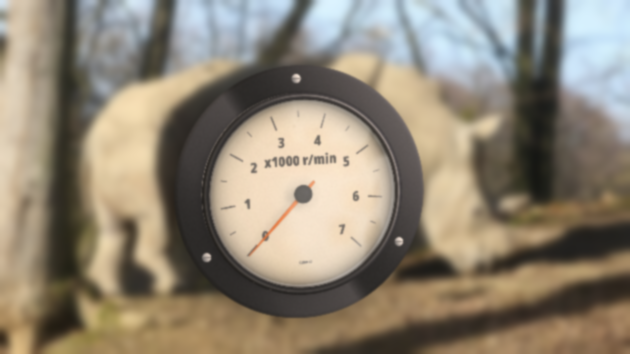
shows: 0 rpm
